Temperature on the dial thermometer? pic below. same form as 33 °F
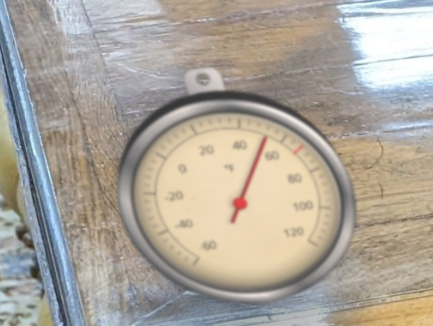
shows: 52 °F
